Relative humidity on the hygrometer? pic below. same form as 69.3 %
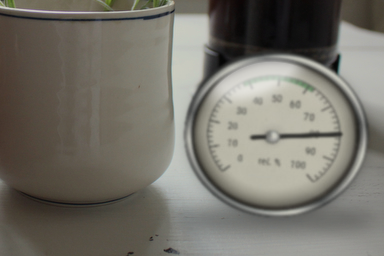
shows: 80 %
